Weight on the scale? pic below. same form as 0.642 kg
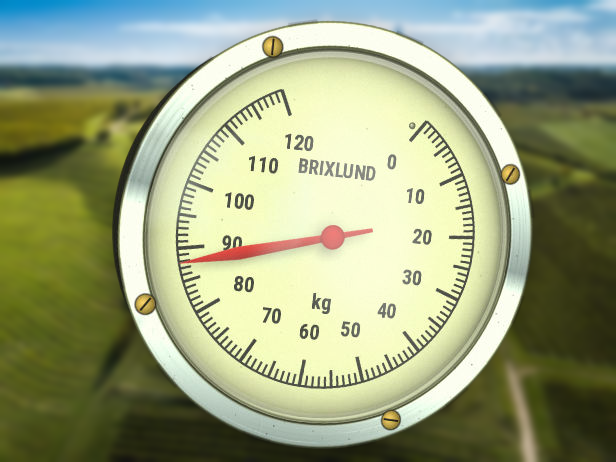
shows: 88 kg
